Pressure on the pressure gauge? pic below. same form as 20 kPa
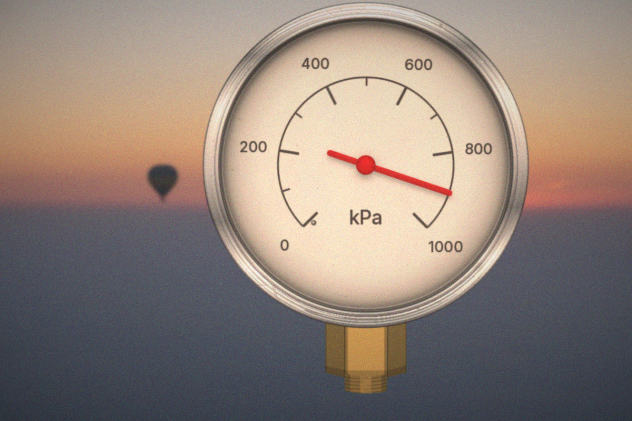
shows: 900 kPa
